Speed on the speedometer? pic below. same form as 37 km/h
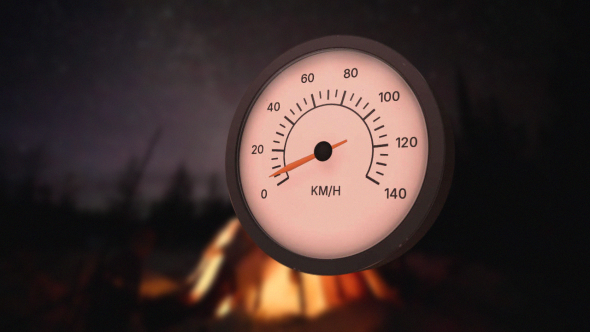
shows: 5 km/h
